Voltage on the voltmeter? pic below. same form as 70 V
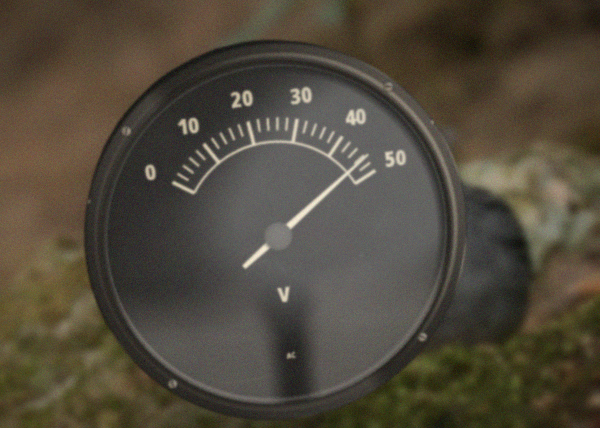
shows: 46 V
